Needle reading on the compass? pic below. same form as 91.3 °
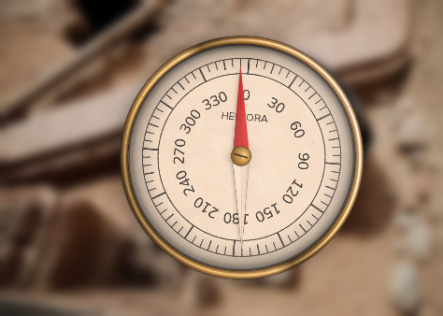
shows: 355 °
